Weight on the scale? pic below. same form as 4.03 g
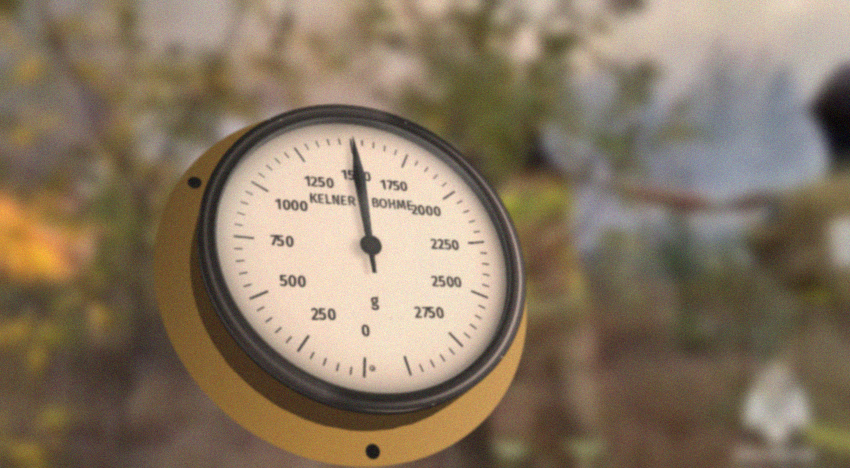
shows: 1500 g
